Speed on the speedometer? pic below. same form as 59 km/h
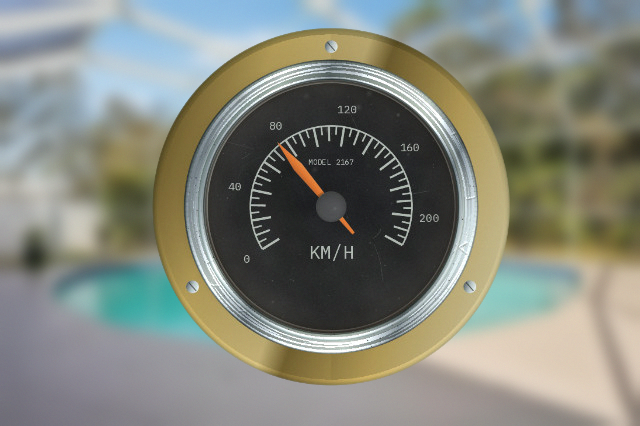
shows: 75 km/h
